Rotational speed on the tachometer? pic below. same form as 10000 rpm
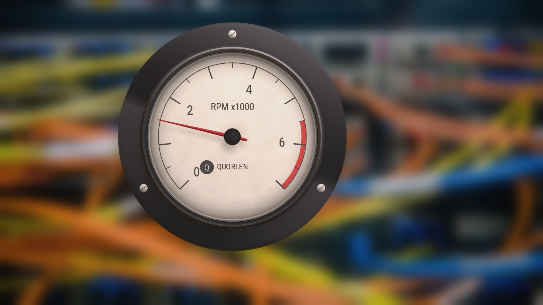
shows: 1500 rpm
